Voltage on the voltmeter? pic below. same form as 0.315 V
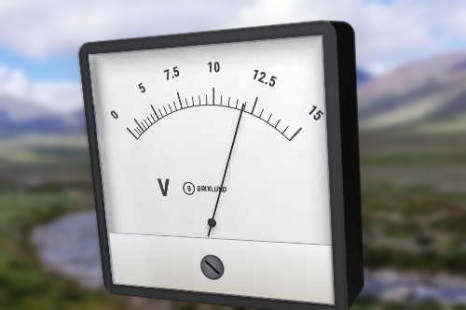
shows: 12 V
